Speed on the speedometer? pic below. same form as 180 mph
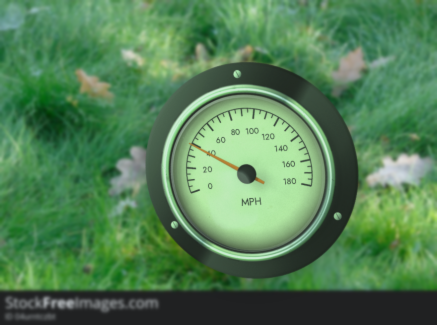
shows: 40 mph
